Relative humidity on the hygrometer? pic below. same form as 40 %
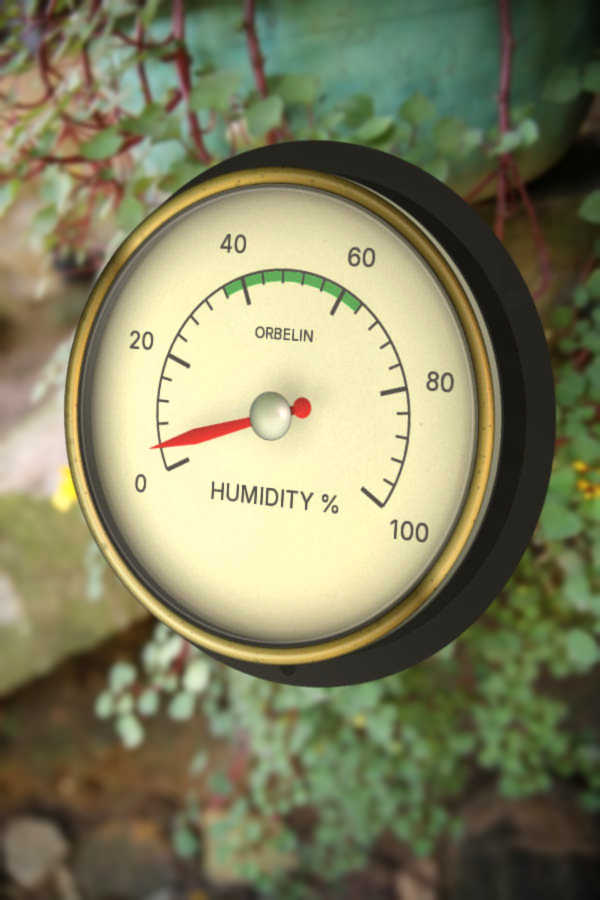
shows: 4 %
